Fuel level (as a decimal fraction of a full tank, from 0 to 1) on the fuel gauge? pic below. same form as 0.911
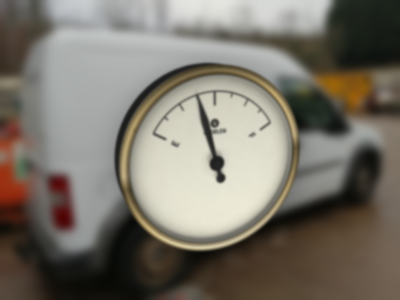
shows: 0.375
